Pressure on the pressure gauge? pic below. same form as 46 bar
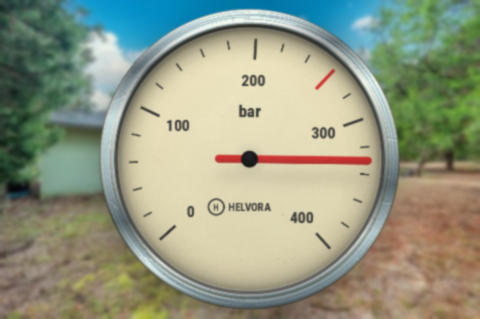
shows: 330 bar
